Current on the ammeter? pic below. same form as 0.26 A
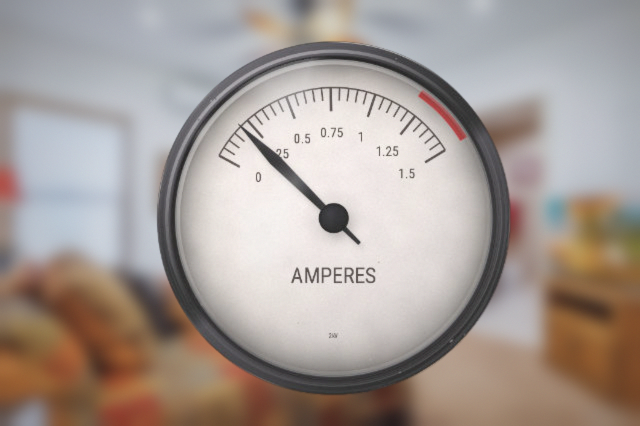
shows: 0.2 A
